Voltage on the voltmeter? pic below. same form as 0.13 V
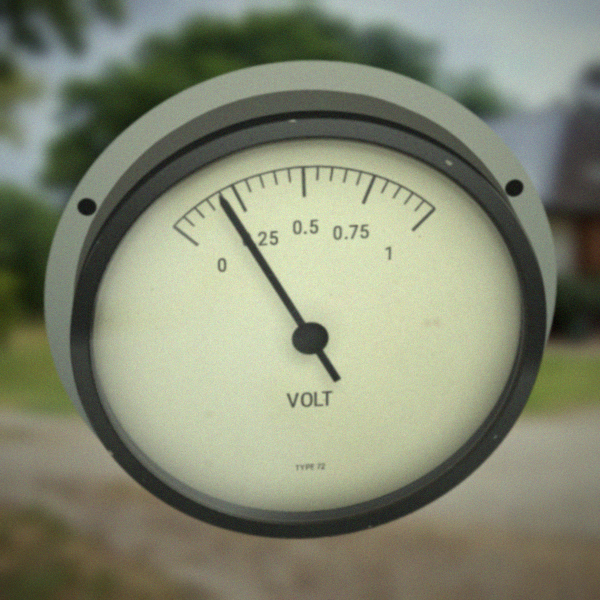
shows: 0.2 V
